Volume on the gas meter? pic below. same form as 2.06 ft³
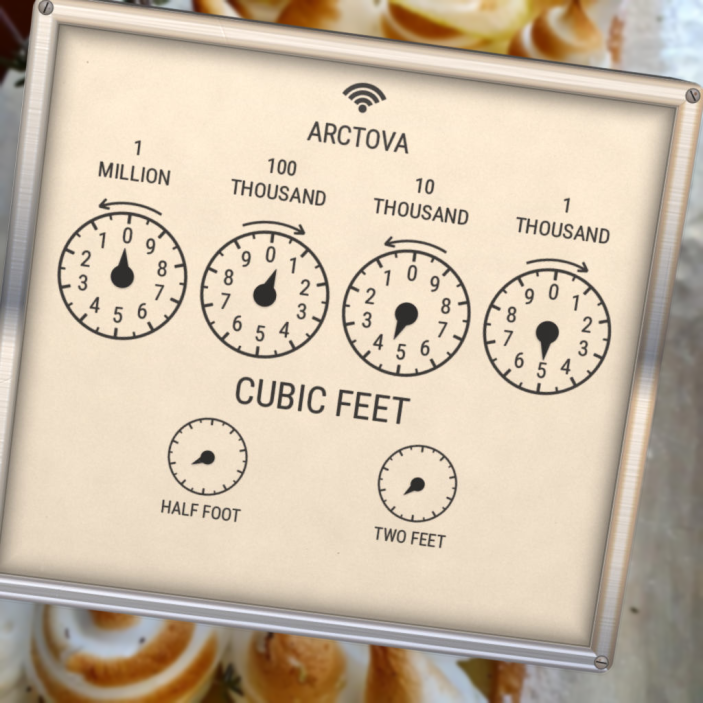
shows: 4500 ft³
